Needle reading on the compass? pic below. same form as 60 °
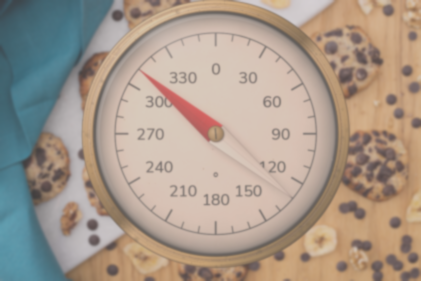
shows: 310 °
